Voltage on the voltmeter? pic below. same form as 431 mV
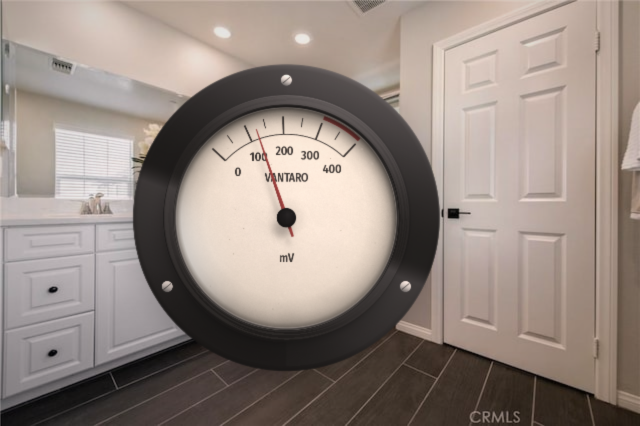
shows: 125 mV
